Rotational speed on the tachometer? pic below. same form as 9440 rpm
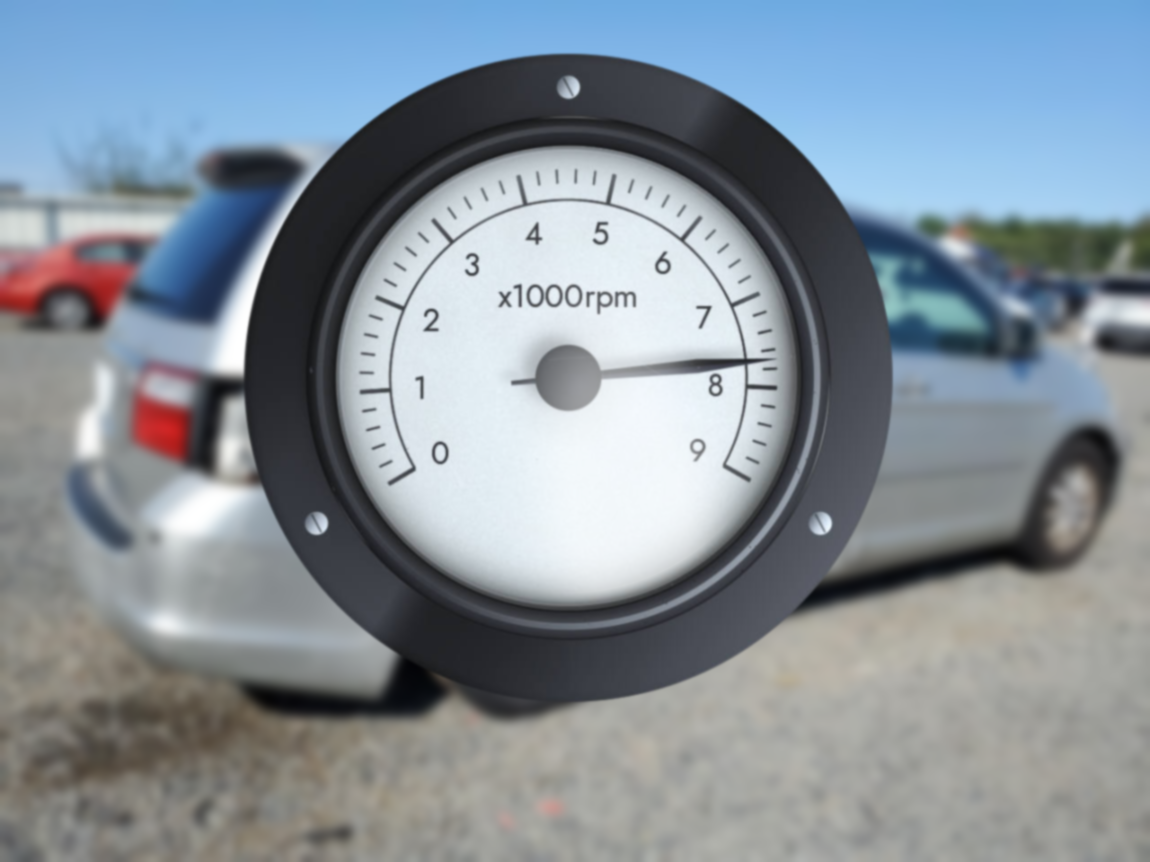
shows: 7700 rpm
